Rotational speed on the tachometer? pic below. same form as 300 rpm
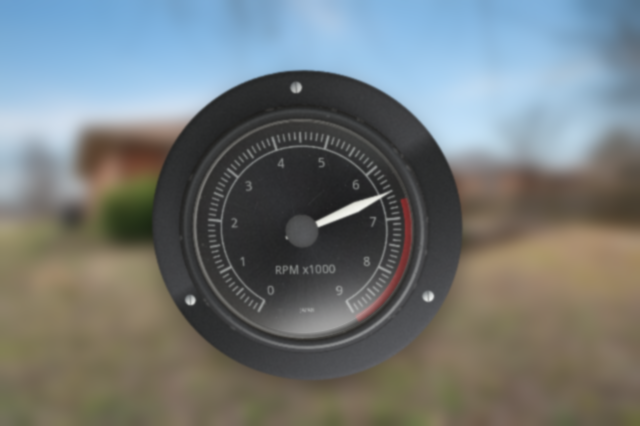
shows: 6500 rpm
